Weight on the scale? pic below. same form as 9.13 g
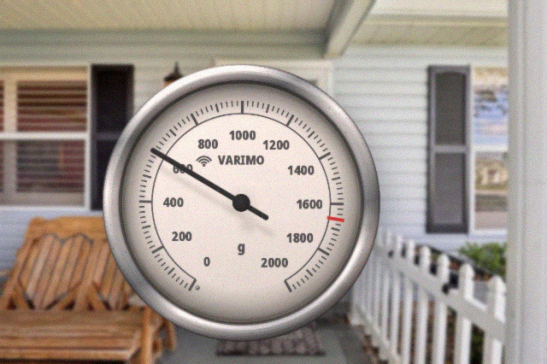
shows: 600 g
